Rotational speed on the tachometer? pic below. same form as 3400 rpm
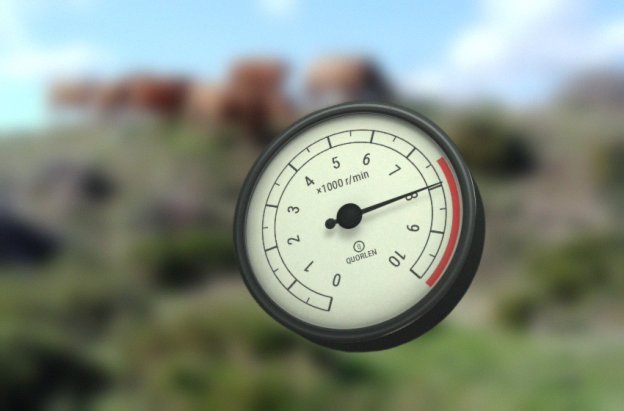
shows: 8000 rpm
